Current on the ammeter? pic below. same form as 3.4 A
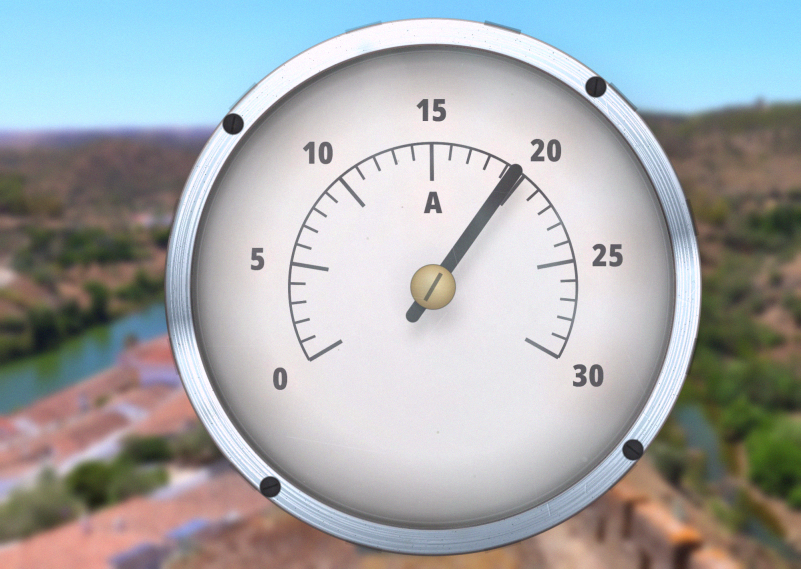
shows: 19.5 A
